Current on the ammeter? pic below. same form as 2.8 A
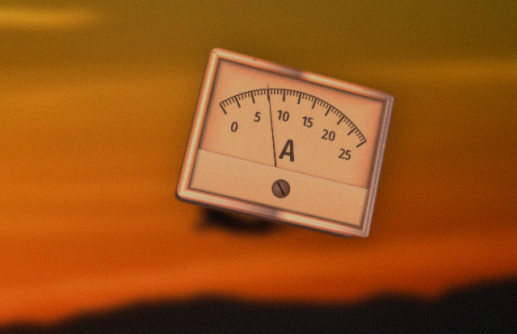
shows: 7.5 A
